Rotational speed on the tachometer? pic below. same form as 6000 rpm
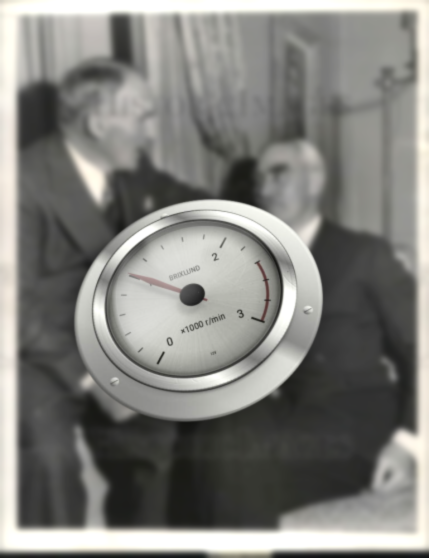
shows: 1000 rpm
